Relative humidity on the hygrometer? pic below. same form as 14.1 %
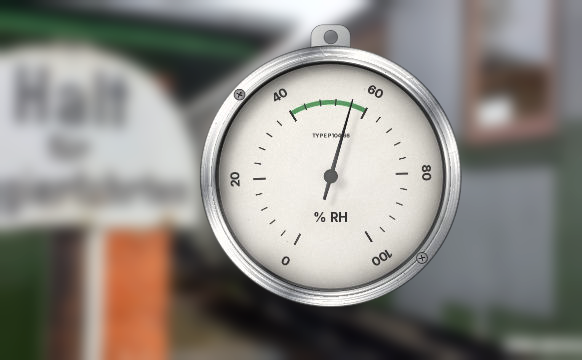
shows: 56 %
